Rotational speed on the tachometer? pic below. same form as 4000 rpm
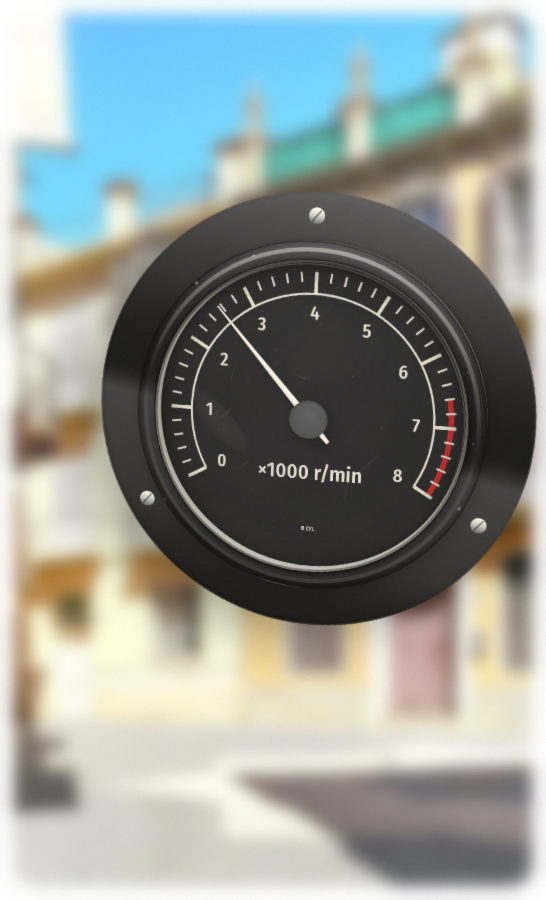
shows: 2600 rpm
